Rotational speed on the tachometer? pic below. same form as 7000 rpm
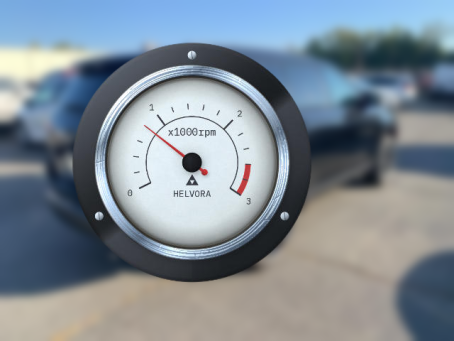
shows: 800 rpm
